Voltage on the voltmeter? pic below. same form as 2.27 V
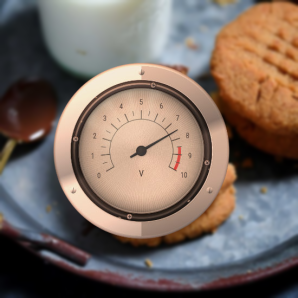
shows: 7.5 V
